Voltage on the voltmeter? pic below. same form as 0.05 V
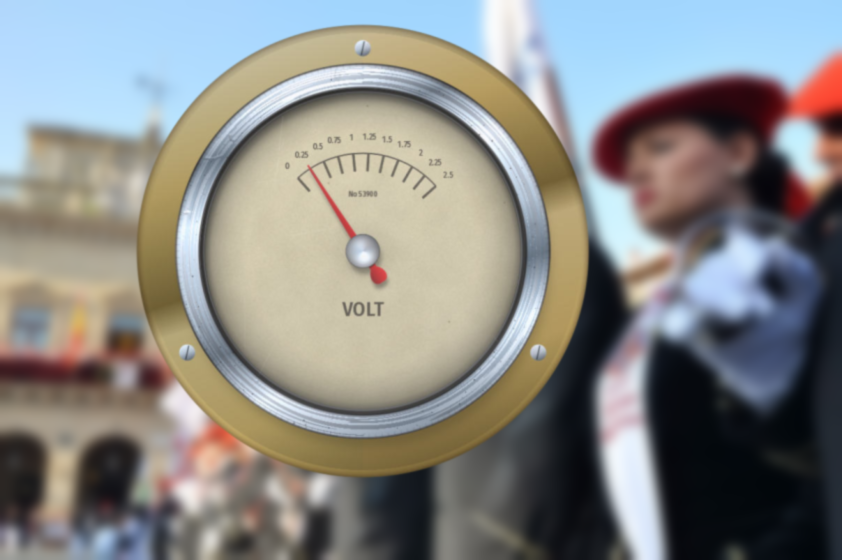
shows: 0.25 V
